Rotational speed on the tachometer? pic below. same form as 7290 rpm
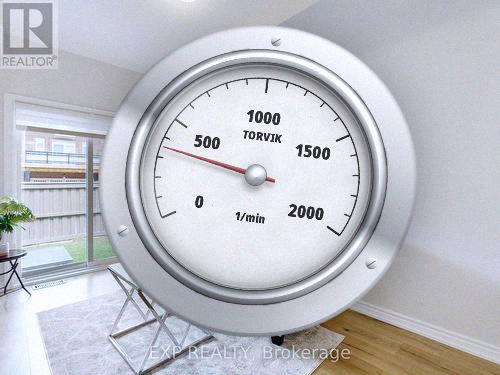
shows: 350 rpm
